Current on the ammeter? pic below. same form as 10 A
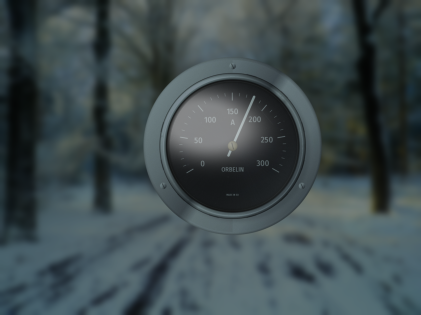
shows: 180 A
